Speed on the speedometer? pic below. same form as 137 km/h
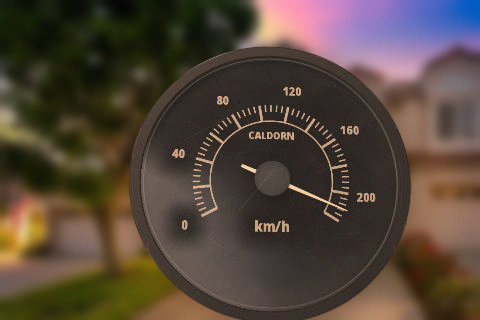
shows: 212 km/h
